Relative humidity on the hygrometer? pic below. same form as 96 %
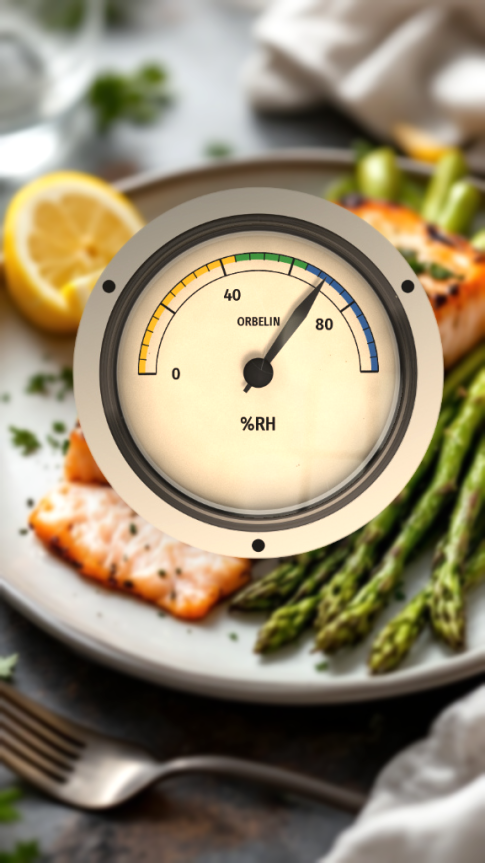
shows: 70 %
